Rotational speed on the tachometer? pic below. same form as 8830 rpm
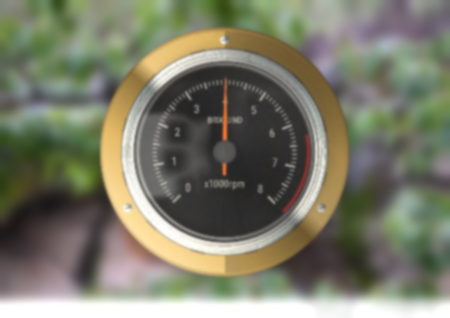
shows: 4000 rpm
